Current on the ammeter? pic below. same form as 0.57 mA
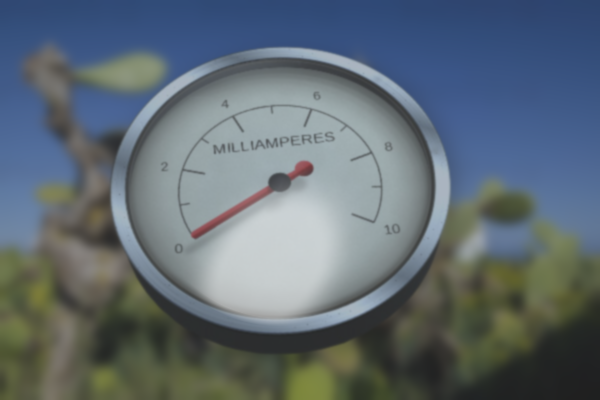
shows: 0 mA
